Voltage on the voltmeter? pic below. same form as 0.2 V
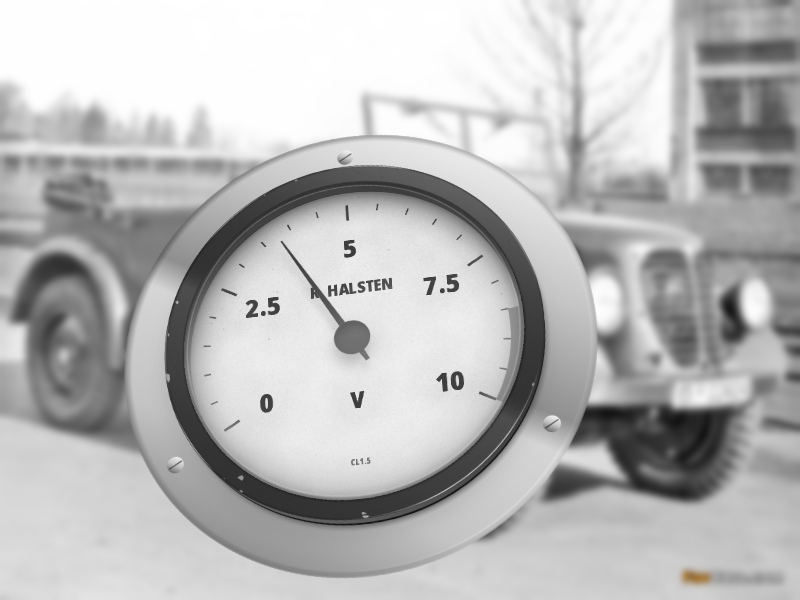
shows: 3.75 V
